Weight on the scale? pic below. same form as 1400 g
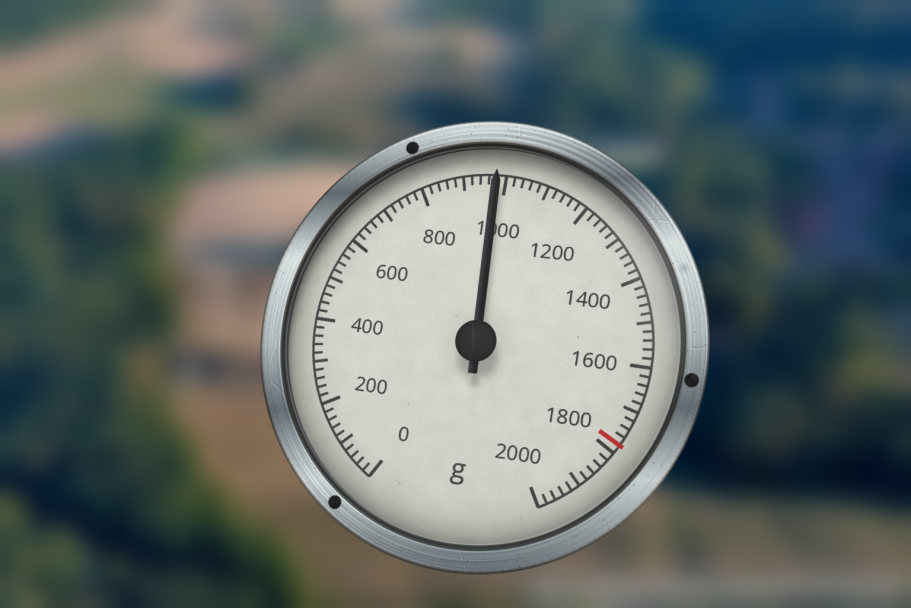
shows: 980 g
